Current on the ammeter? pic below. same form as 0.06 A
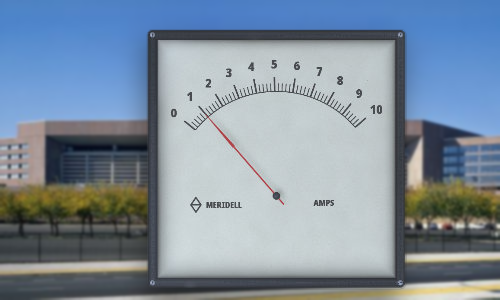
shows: 1 A
